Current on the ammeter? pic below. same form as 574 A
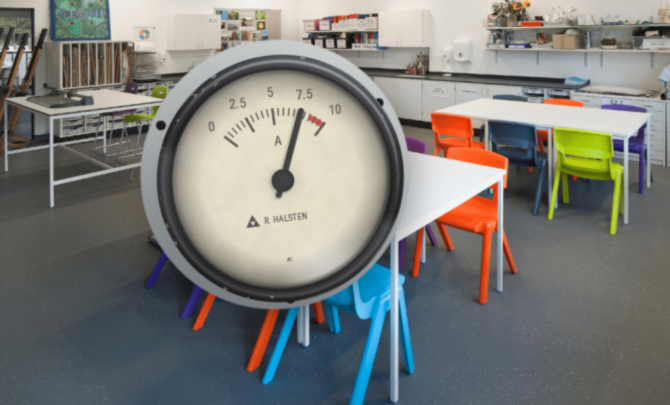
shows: 7.5 A
